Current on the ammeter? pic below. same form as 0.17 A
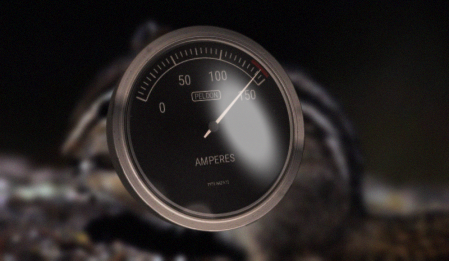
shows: 140 A
